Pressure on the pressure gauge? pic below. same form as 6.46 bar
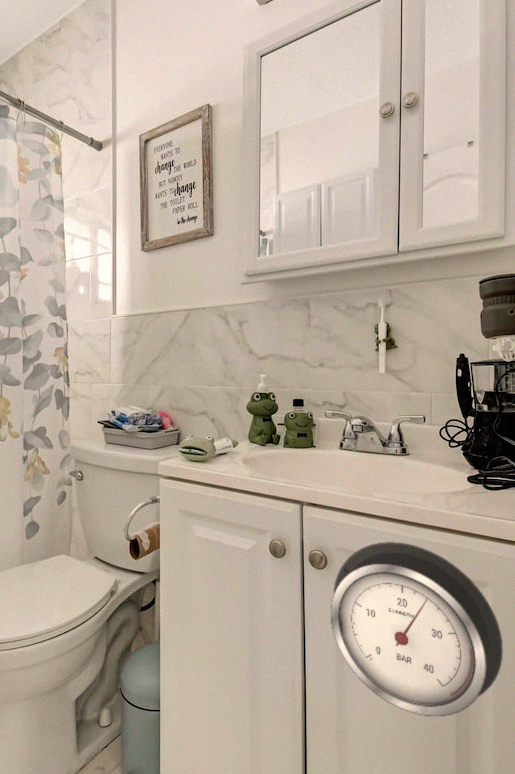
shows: 24 bar
